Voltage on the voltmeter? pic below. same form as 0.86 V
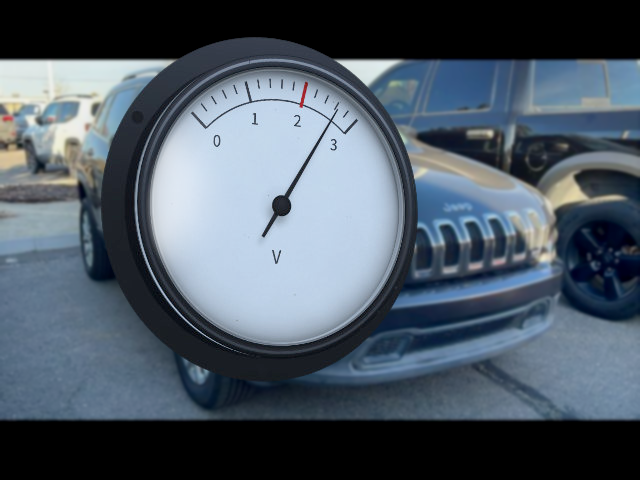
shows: 2.6 V
